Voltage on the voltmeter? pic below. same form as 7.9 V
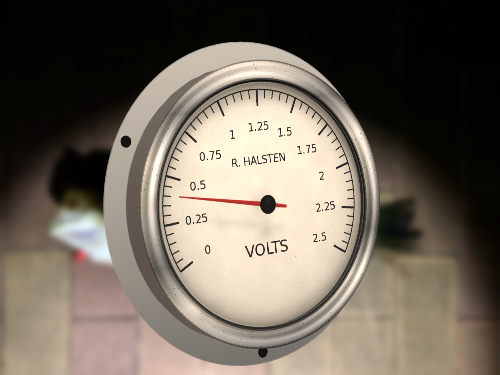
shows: 0.4 V
